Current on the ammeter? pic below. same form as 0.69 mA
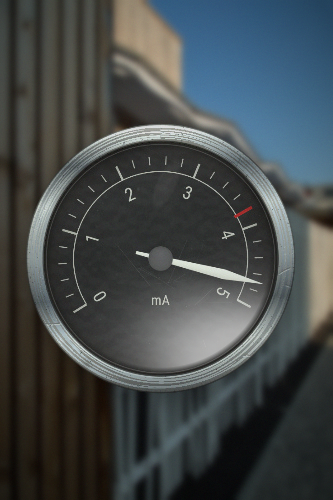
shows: 4.7 mA
